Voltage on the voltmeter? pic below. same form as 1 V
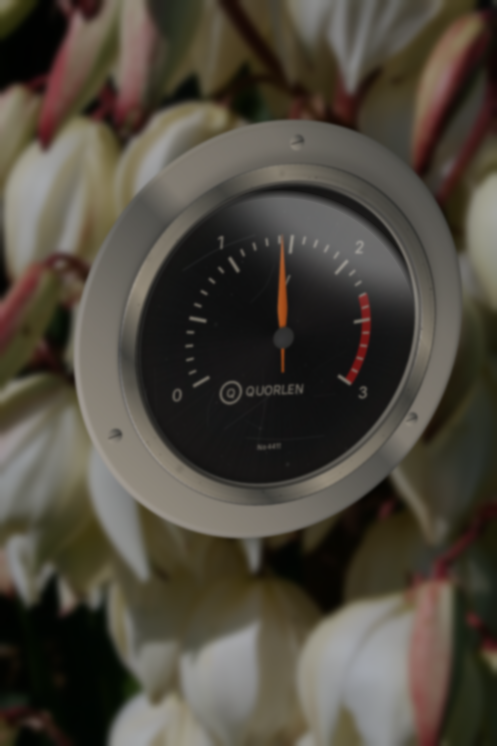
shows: 1.4 V
